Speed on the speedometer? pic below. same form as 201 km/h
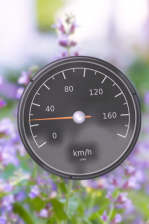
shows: 25 km/h
